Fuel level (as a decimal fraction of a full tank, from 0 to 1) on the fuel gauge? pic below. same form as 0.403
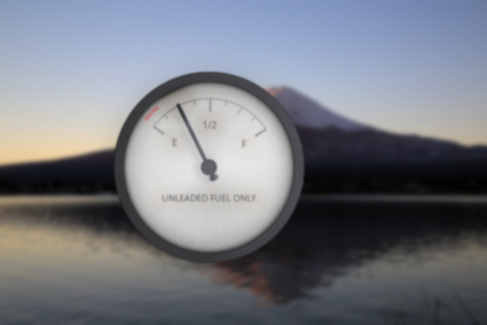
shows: 0.25
